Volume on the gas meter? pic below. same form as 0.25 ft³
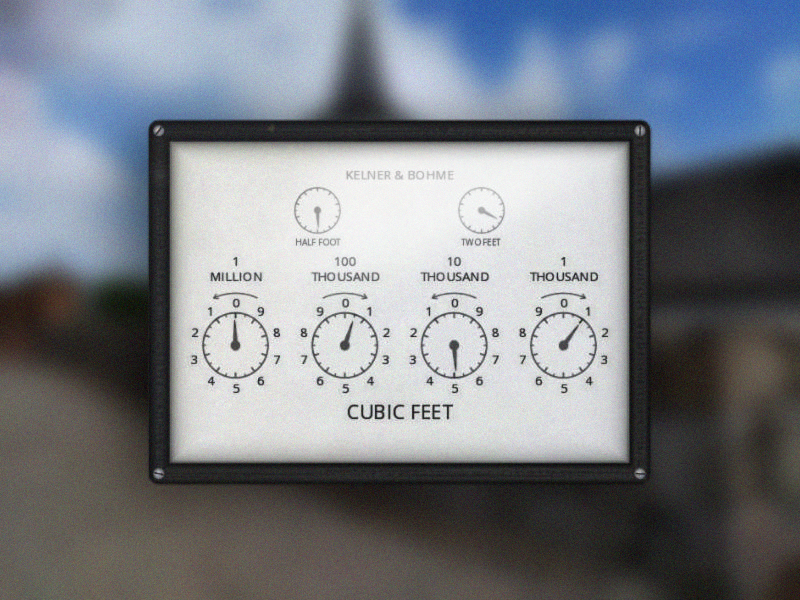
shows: 5100 ft³
